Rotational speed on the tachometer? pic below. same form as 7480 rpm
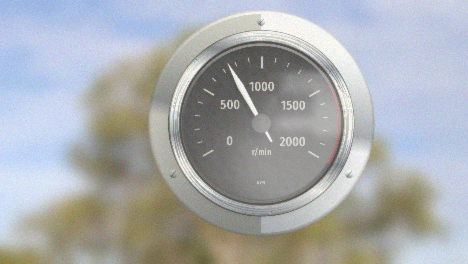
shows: 750 rpm
